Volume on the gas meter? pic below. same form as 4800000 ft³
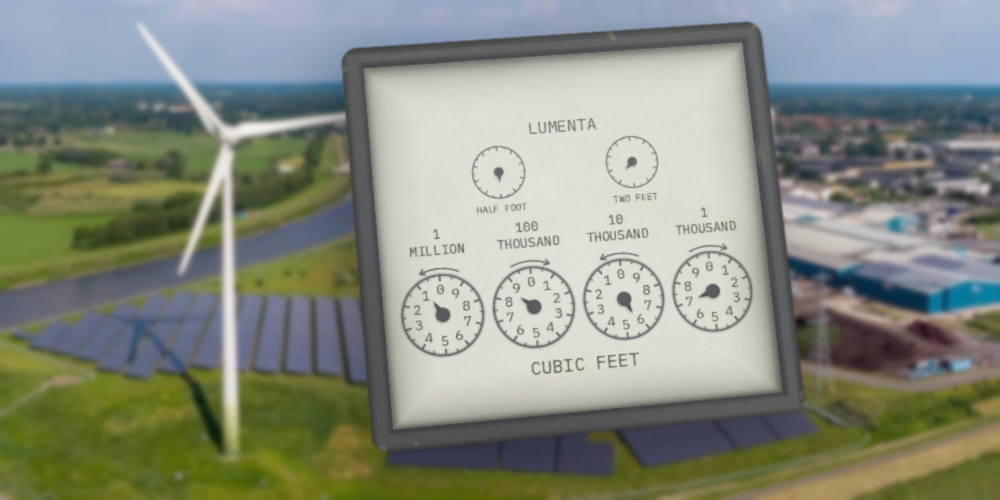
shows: 85700 ft³
